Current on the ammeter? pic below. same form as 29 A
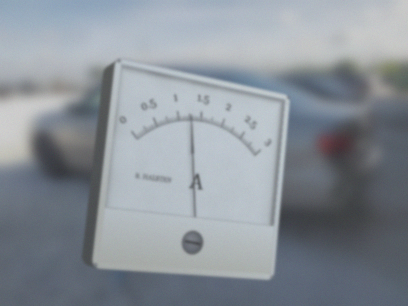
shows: 1.25 A
